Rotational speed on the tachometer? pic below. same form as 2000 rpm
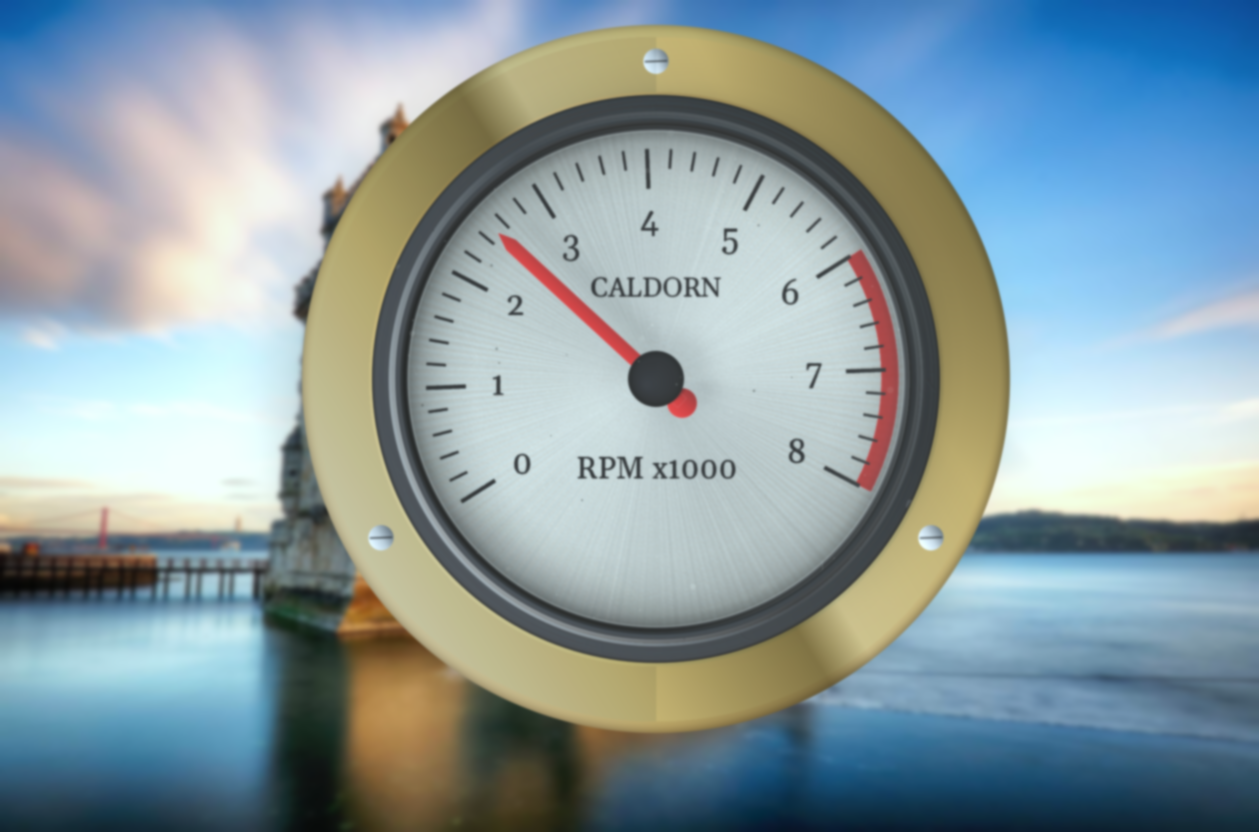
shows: 2500 rpm
